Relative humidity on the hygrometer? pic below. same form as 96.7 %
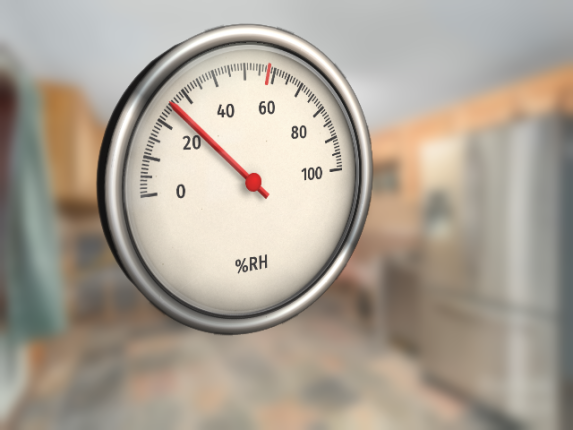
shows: 25 %
